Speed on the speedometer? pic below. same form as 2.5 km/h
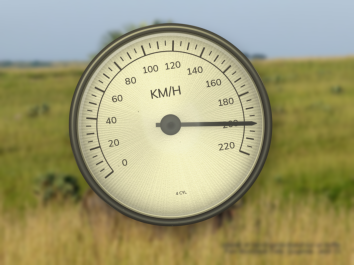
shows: 200 km/h
